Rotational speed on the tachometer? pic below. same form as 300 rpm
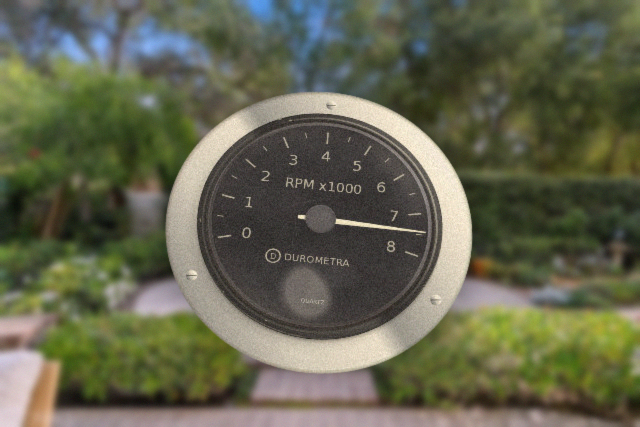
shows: 7500 rpm
